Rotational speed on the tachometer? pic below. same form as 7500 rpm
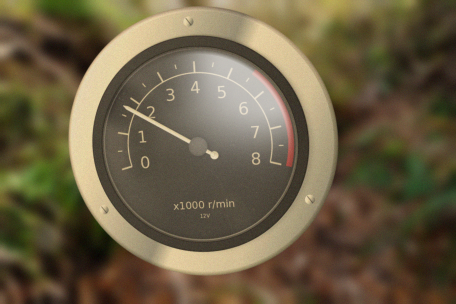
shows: 1750 rpm
